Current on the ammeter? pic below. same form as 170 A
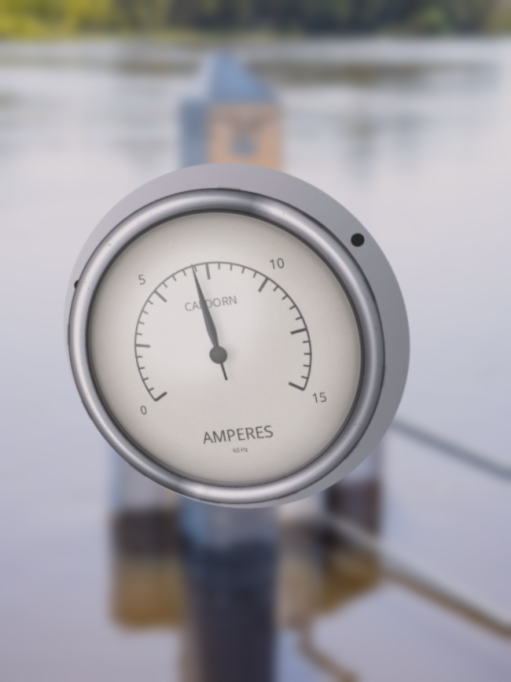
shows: 7 A
